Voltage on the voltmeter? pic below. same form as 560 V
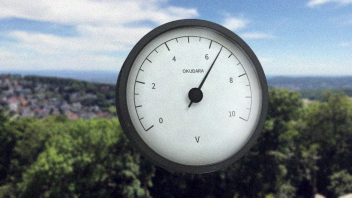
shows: 6.5 V
